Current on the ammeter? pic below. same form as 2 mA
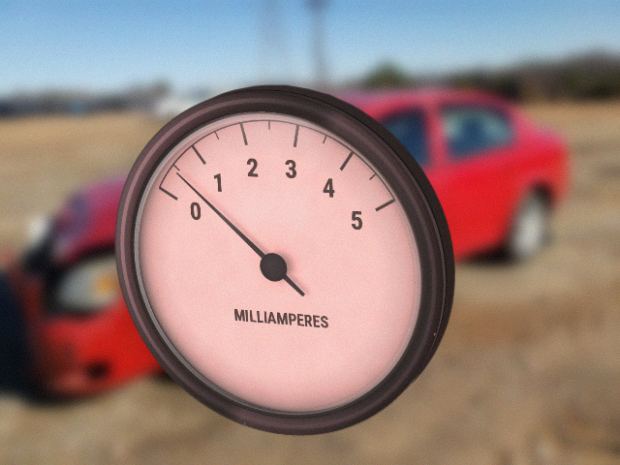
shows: 0.5 mA
